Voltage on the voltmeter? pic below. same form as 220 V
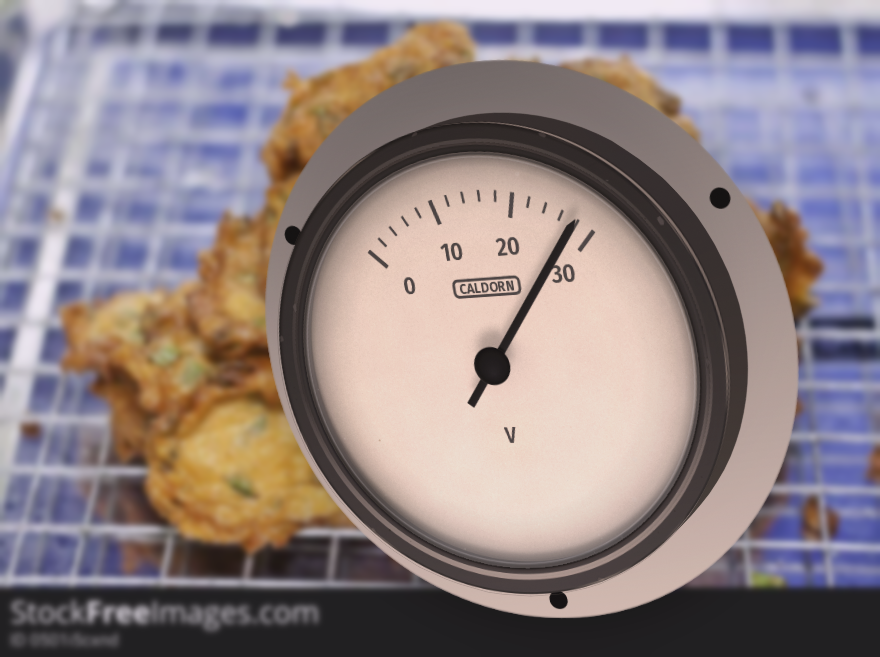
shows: 28 V
